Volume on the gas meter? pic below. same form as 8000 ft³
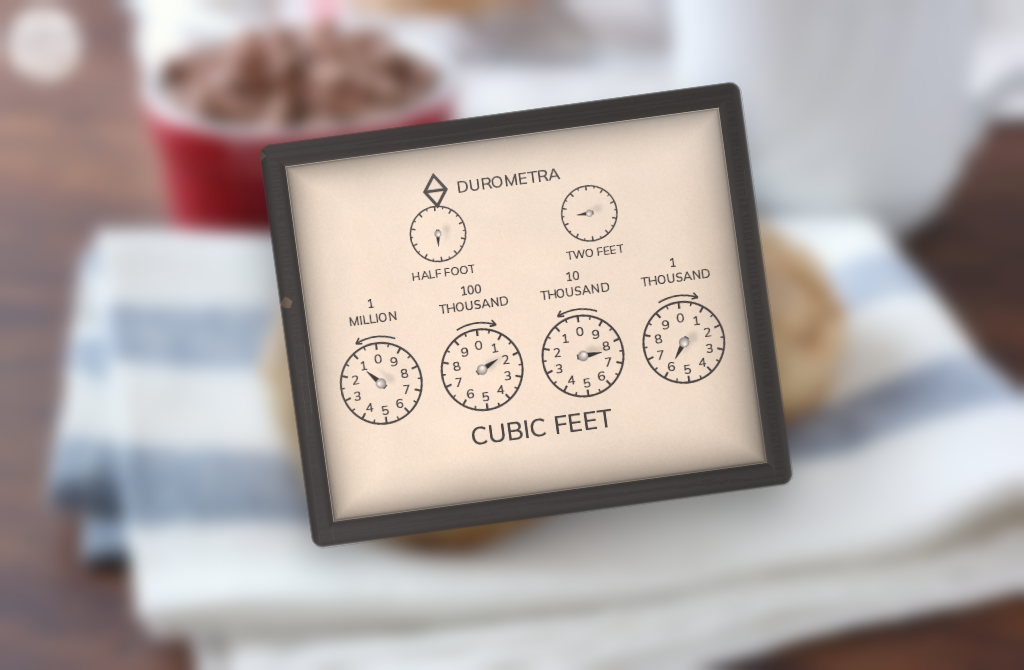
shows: 117600 ft³
